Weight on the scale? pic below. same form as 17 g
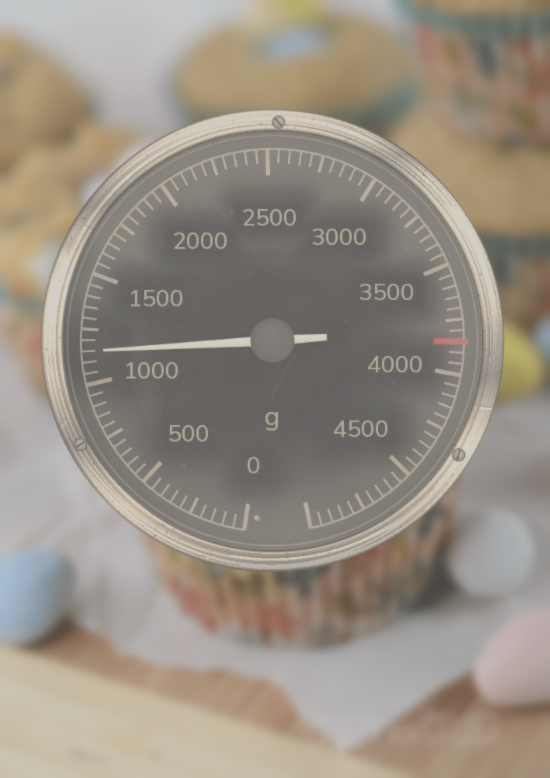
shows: 1150 g
